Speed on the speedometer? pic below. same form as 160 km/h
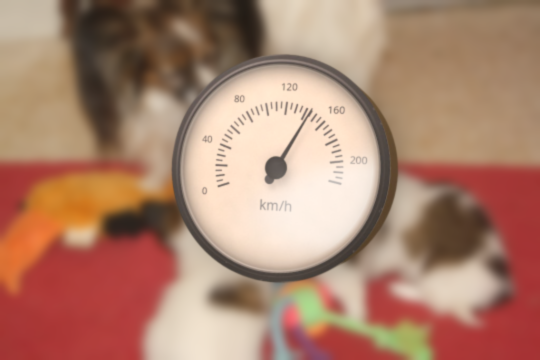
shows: 145 km/h
